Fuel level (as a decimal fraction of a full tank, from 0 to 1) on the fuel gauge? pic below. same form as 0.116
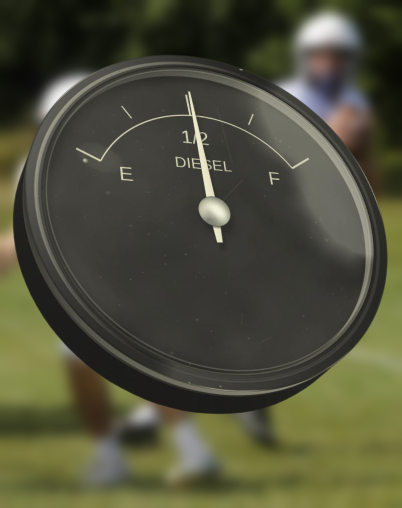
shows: 0.5
